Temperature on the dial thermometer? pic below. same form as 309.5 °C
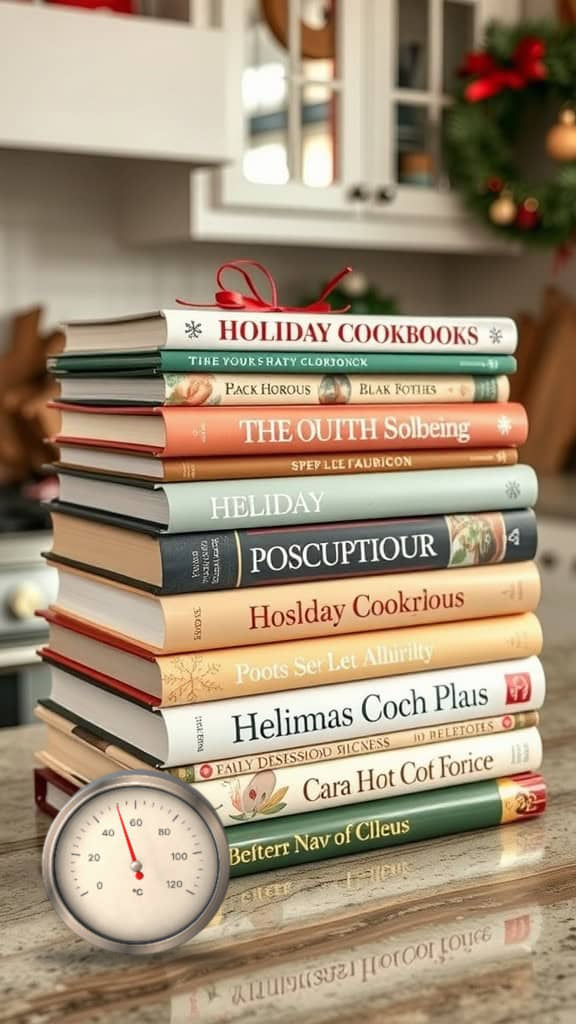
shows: 52 °C
